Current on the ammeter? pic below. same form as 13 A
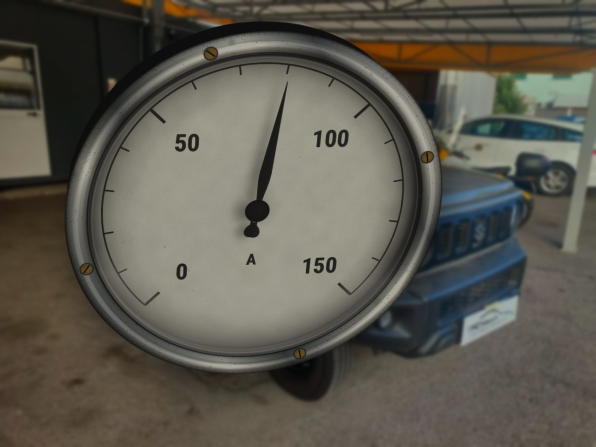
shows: 80 A
